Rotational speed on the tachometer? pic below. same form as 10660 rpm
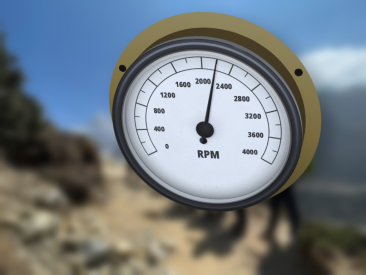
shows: 2200 rpm
